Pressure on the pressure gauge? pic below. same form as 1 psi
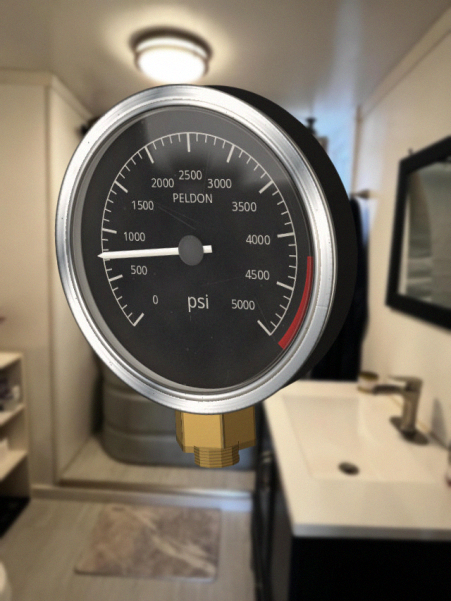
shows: 750 psi
